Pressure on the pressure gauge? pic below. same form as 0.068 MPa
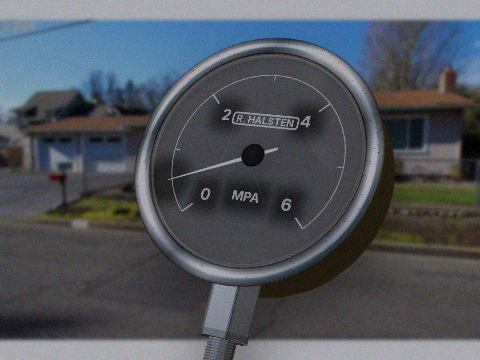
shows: 0.5 MPa
